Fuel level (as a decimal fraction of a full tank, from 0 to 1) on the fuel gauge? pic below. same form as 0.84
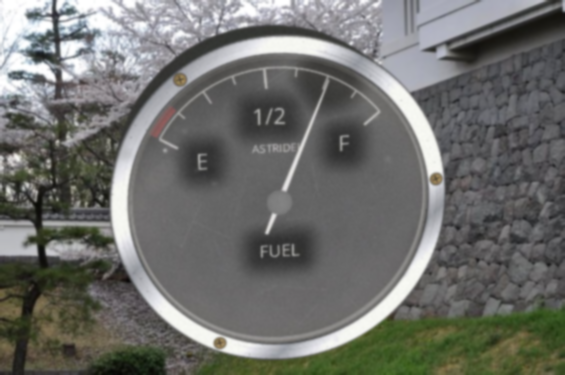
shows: 0.75
